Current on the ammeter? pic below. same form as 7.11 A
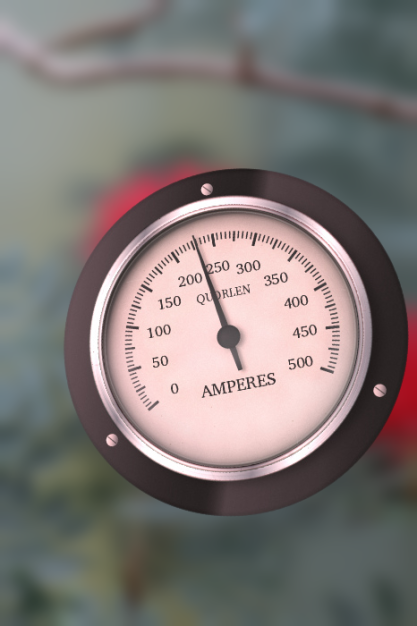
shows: 230 A
